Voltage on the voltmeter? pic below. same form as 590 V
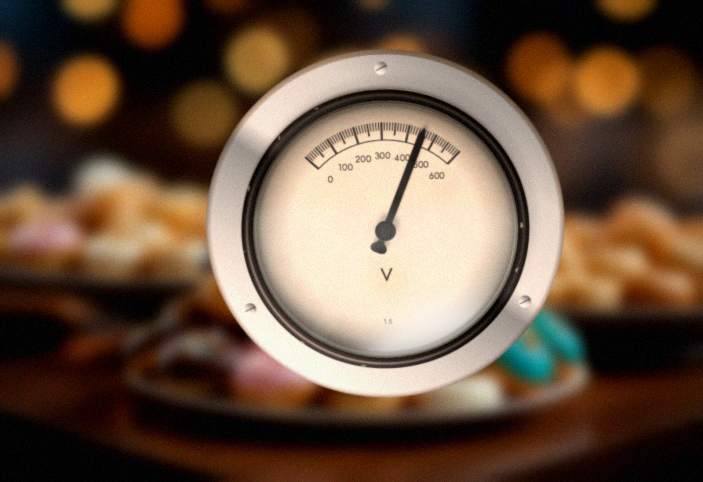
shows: 450 V
